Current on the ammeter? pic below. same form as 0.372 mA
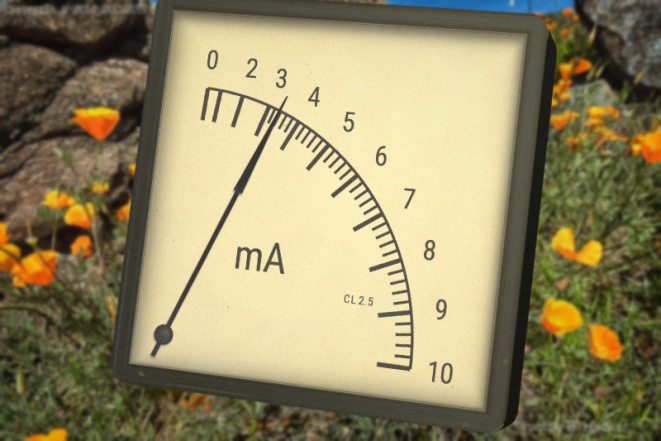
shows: 3.4 mA
